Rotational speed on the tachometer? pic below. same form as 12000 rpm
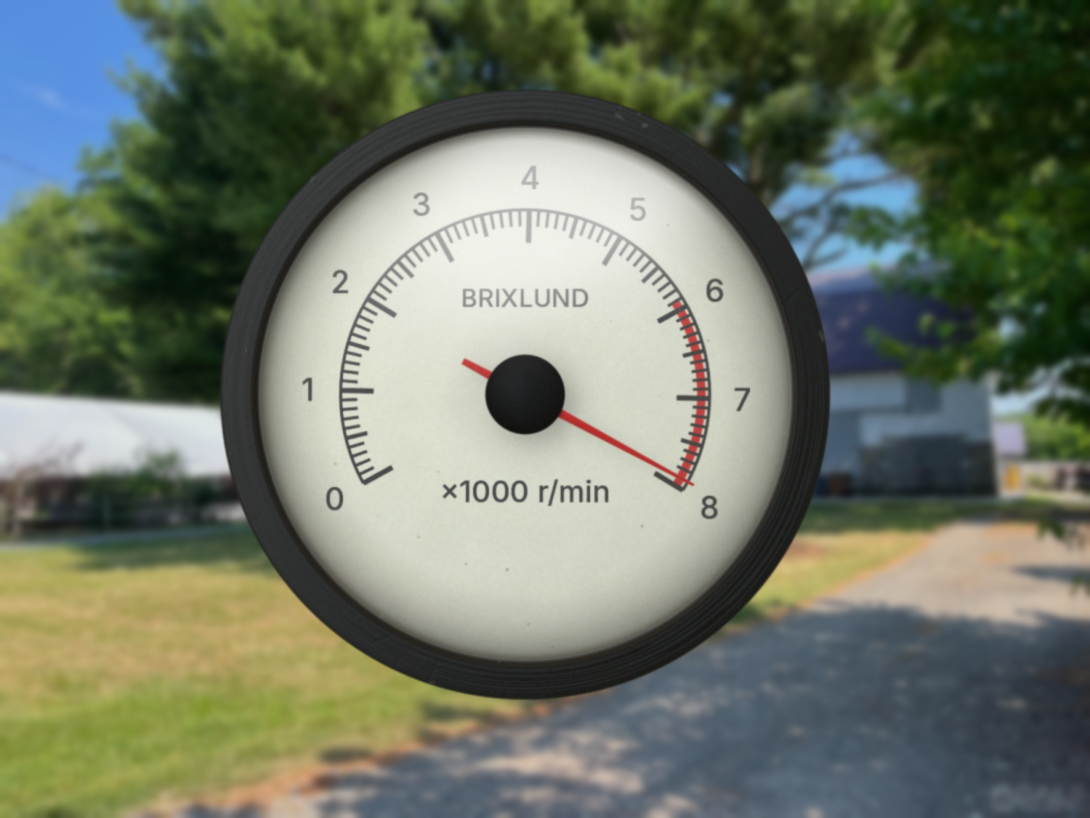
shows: 7900 rpm
